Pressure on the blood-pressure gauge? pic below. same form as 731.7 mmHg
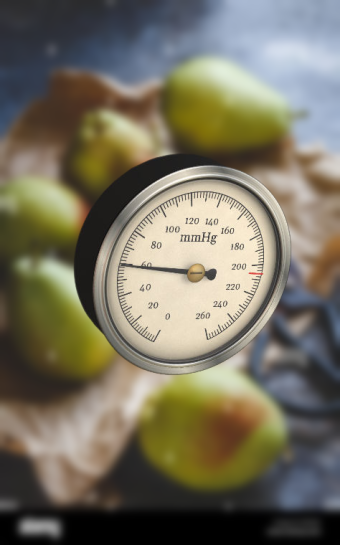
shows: 60 mmHg
